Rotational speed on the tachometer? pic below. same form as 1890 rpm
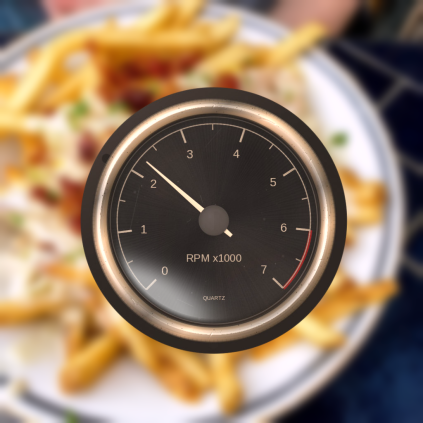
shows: 2250 rpm
